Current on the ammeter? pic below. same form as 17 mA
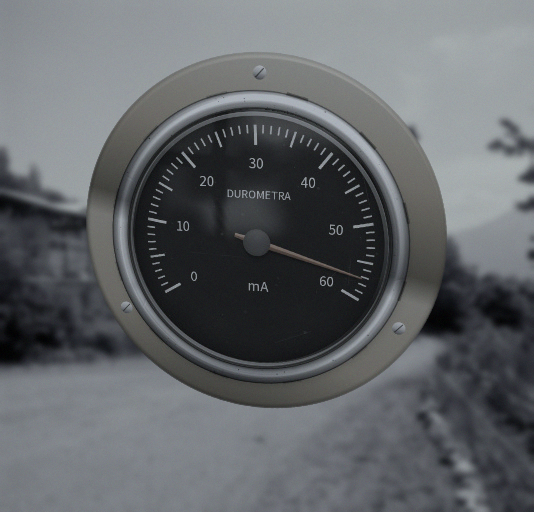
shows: 57 mA
